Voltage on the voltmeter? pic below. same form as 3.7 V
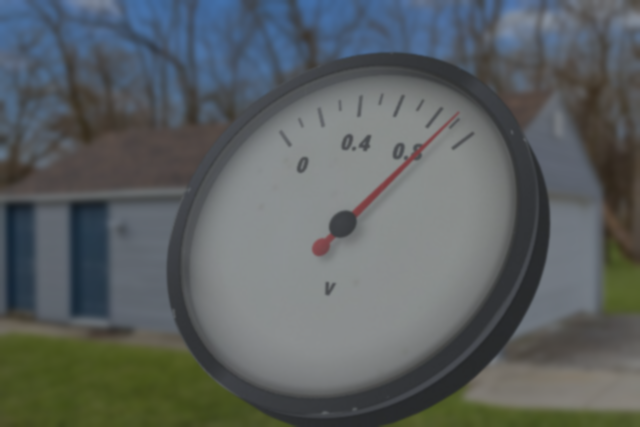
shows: 0.9 V
